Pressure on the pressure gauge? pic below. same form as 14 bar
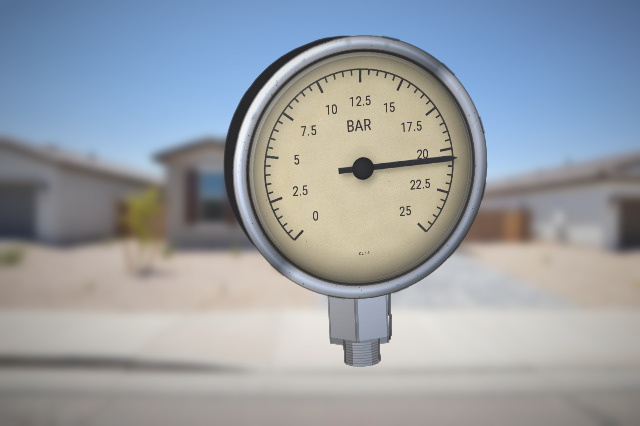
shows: 20.5 bar
